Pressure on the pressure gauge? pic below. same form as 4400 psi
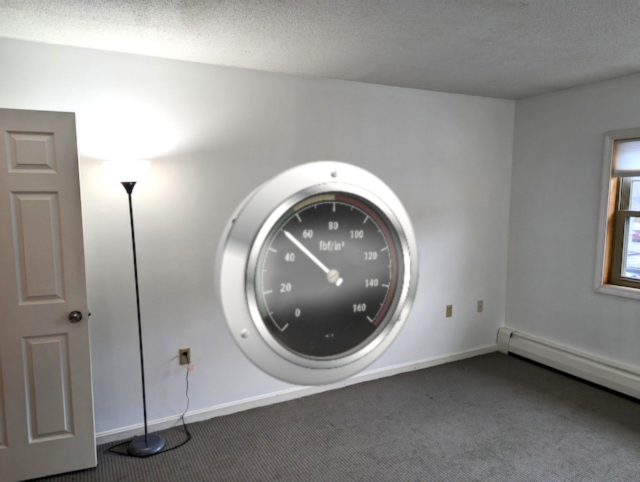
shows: 50 psi
